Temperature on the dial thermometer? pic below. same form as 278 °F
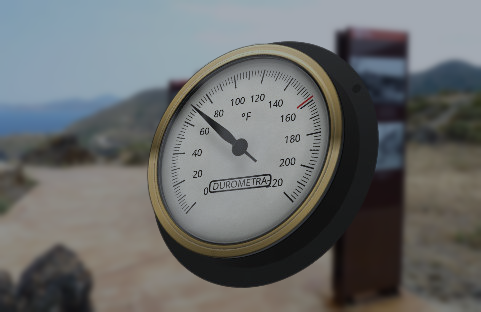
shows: 70 °F
